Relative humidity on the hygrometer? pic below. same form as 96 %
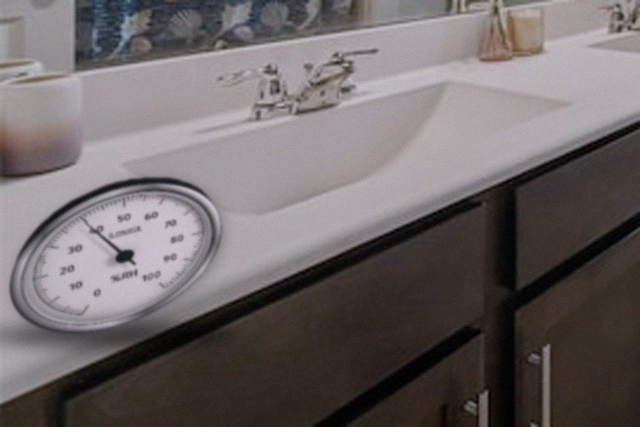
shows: 40 %
